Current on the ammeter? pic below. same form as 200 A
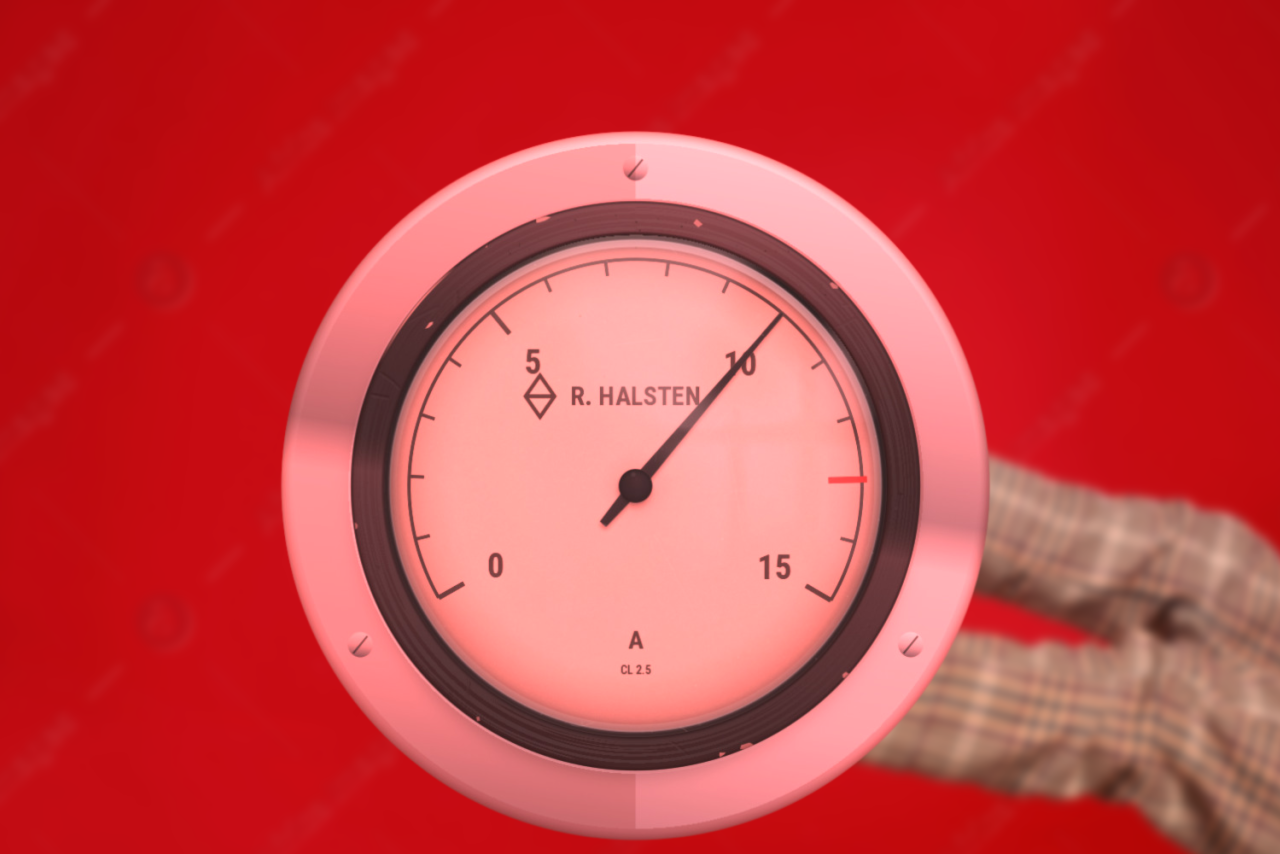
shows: 10 A
